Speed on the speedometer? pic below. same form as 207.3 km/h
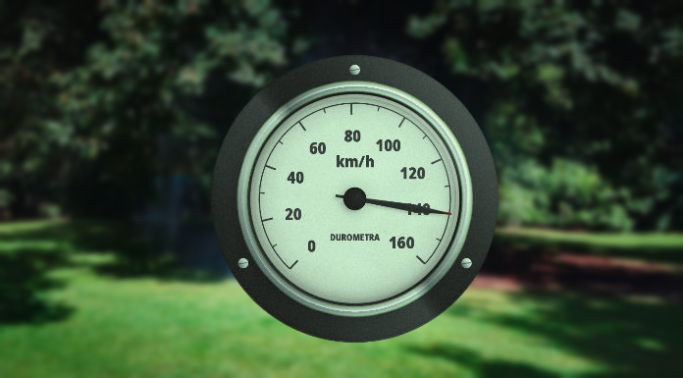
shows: 140 km/h
